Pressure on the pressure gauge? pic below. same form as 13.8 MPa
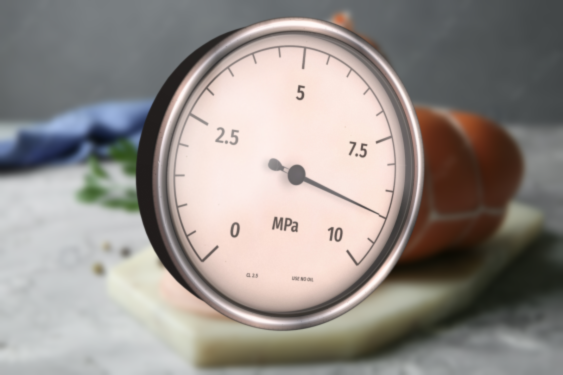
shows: 9 MPa
